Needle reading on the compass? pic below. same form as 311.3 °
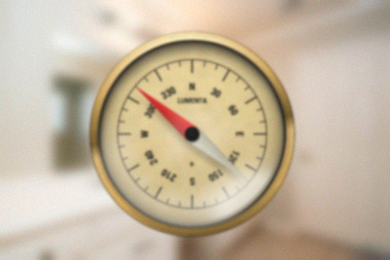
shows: 310 °
